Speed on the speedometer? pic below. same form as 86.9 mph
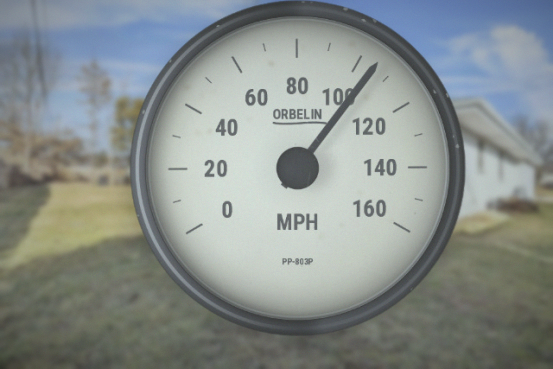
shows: 105 mph
